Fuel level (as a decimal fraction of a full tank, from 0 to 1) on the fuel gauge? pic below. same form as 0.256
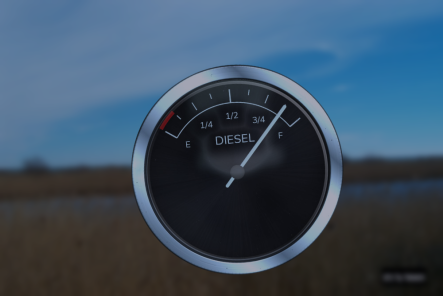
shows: 0.875
